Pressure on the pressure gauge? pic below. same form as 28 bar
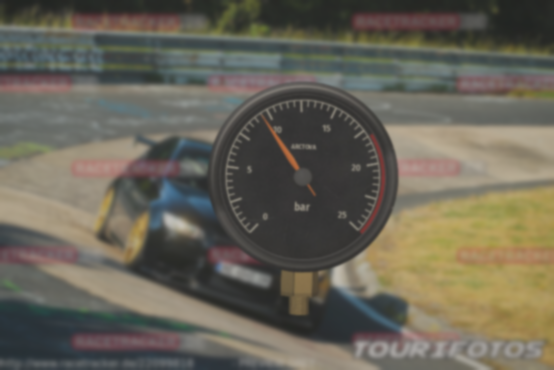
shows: 9.5 bar
